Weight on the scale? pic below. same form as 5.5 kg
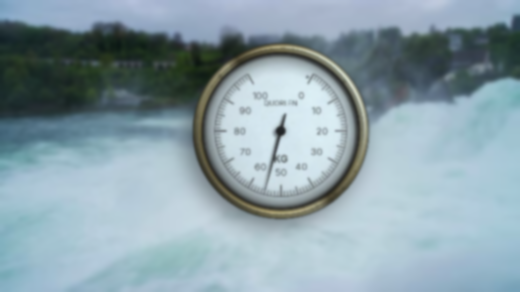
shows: 55 kg
